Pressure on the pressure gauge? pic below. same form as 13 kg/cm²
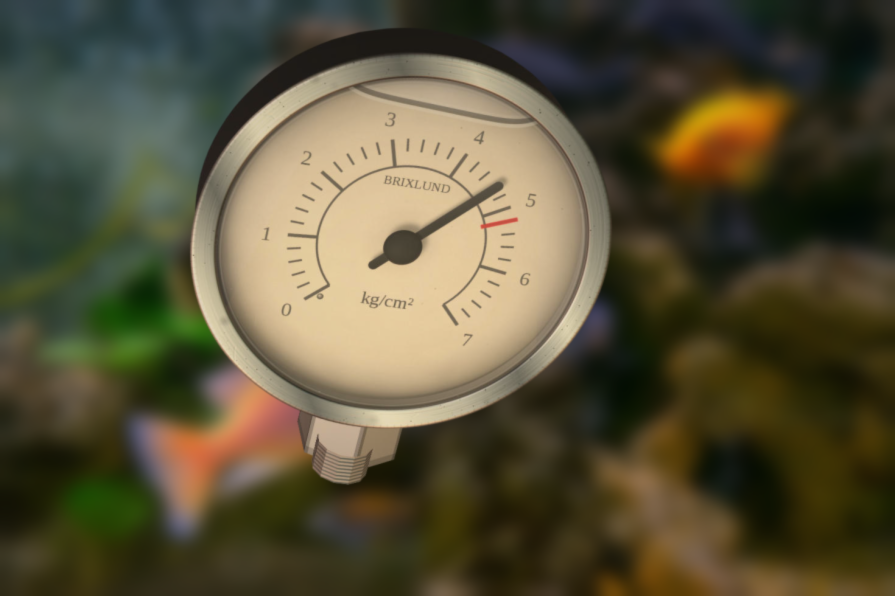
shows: 4.6 kg/cm²
